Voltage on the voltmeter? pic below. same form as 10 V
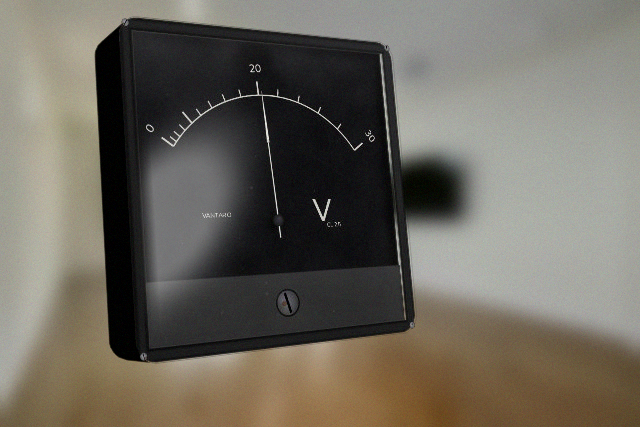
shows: 20 V
